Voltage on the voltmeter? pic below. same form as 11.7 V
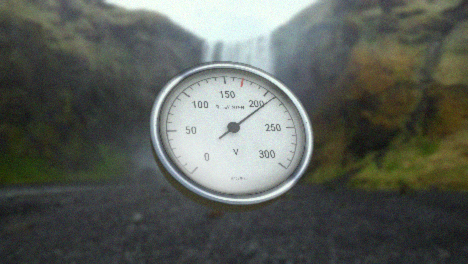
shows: 210 V
